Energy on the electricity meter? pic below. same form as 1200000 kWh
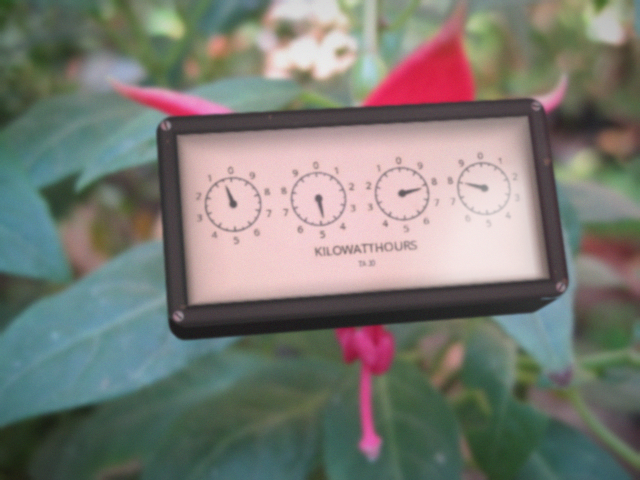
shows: 478 kWh
